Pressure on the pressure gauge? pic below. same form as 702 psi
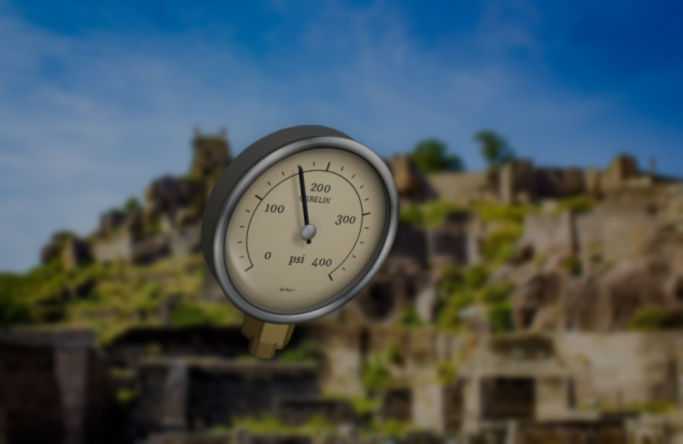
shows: 160 psi
